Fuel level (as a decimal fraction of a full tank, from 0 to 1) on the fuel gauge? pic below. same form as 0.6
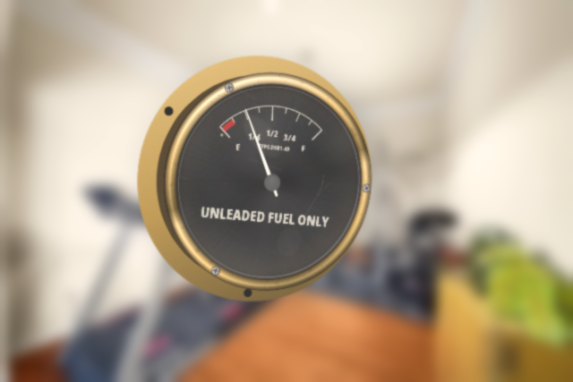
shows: 0.25
